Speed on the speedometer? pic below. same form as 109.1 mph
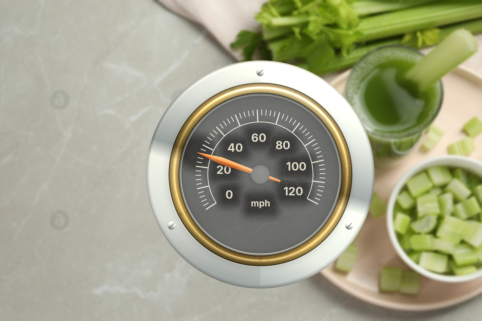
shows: 26 mph
